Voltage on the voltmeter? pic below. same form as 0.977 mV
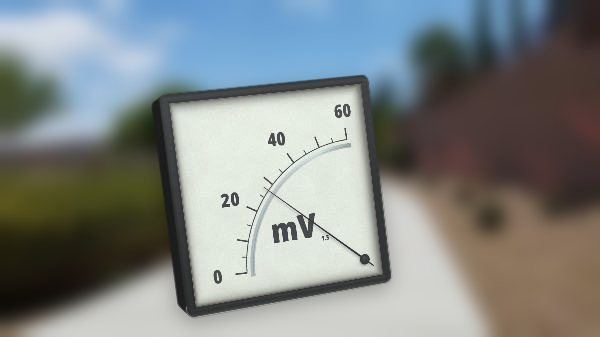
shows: 27.5 mV
